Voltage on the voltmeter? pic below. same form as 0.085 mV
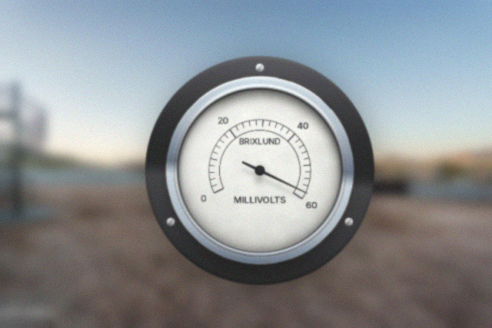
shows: 58 mV
